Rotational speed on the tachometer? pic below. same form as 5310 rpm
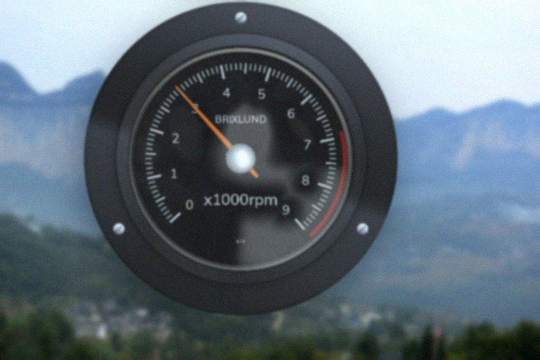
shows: 3000 rpm
